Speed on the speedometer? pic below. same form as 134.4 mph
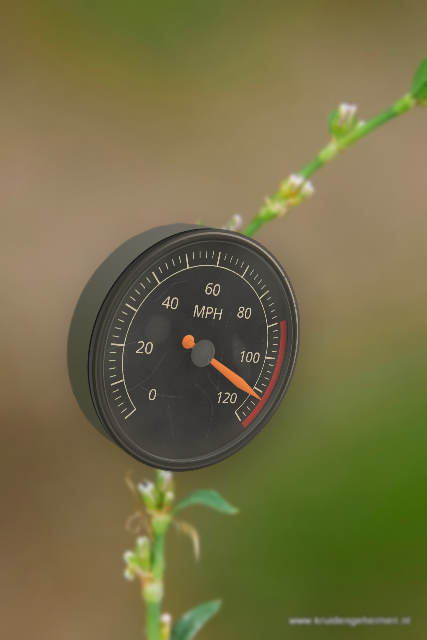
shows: 112 mph
